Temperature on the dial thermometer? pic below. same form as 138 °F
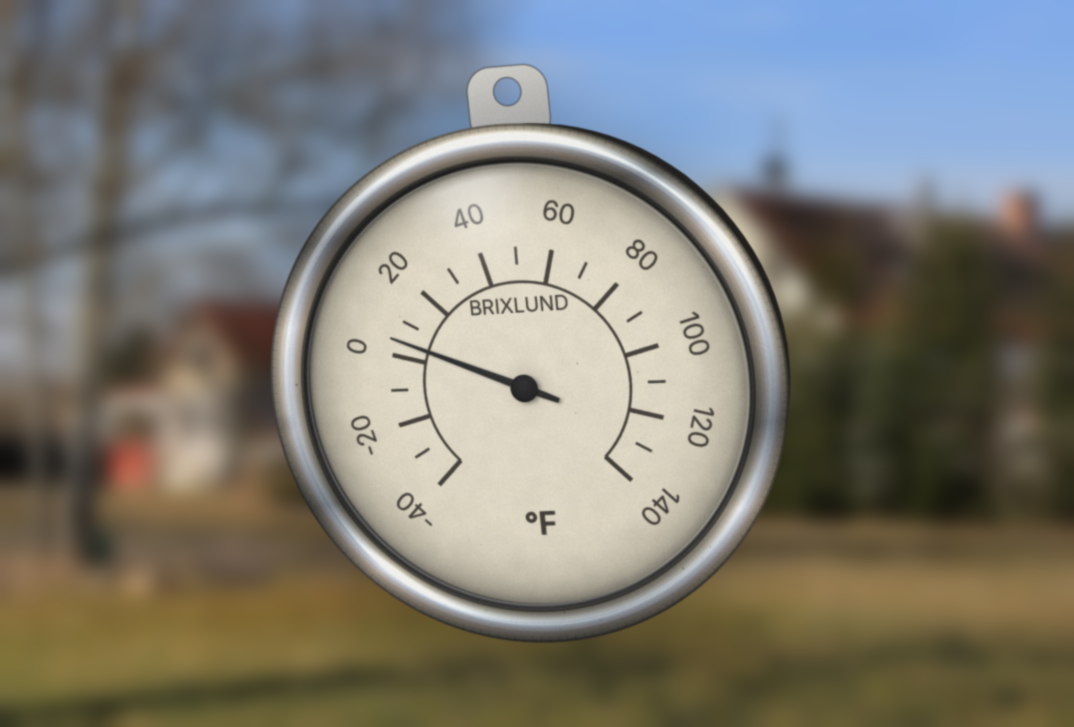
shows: 5 °F
